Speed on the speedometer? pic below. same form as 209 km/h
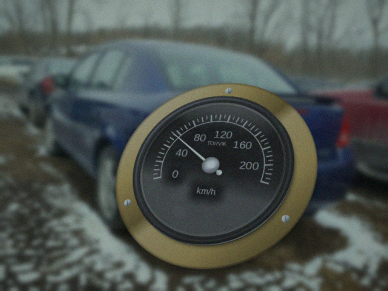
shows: 55 km/h
